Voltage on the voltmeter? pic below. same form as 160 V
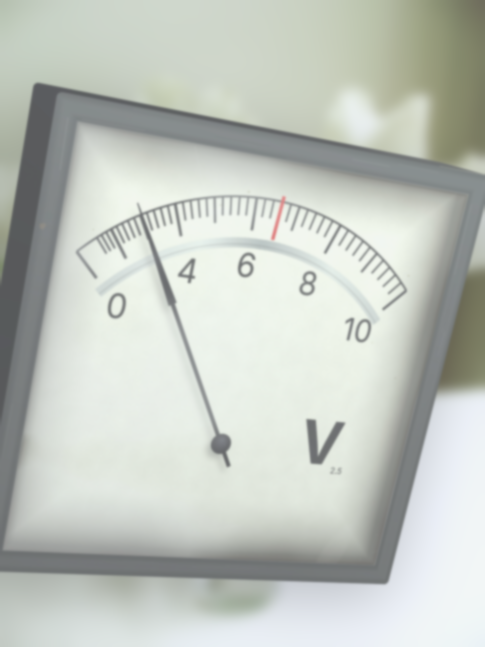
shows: 3 V
